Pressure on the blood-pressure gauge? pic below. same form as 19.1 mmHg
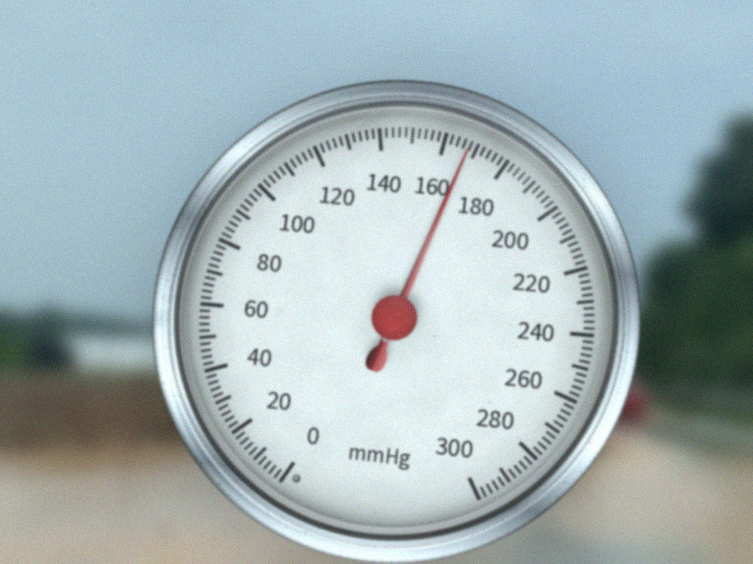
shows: 168 mmHg
